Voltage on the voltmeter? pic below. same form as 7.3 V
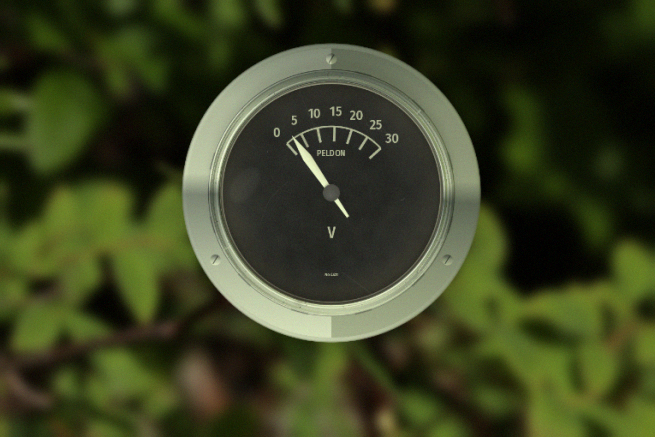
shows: 2.5 V
